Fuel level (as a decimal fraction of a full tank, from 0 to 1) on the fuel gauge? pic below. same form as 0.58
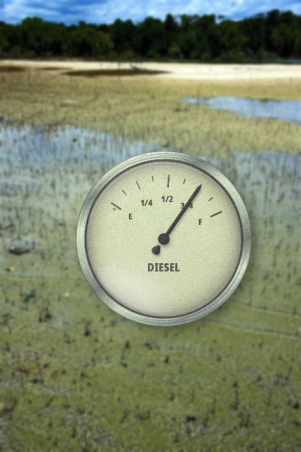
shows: 0.75
